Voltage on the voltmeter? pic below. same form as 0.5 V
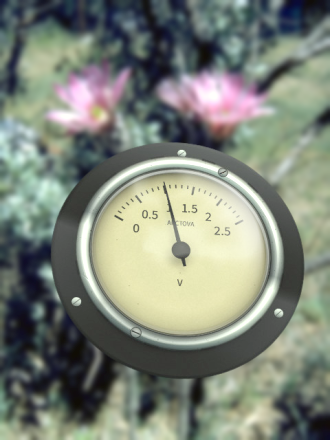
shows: 1 V
